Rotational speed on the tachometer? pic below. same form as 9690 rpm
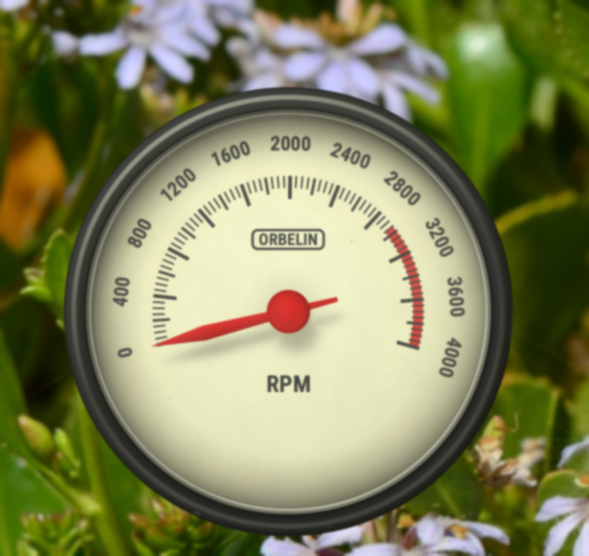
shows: 0 rpm
